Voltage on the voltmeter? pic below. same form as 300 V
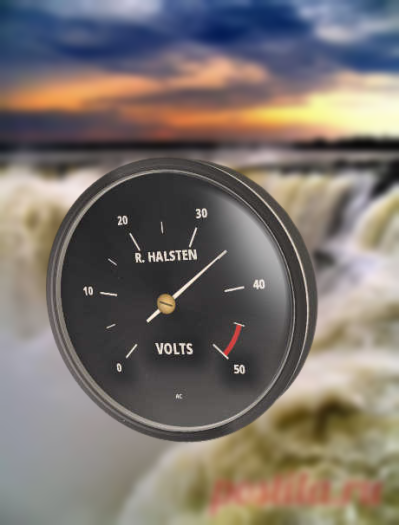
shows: 35 V
